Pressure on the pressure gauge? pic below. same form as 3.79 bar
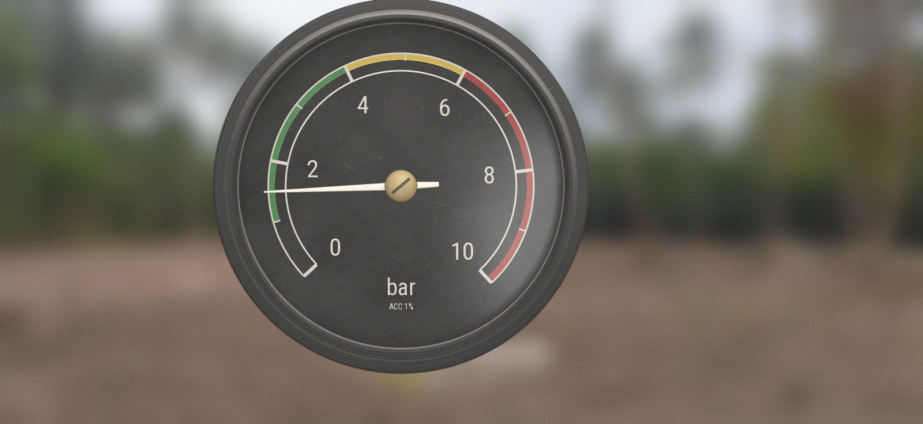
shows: 1.5 bar
